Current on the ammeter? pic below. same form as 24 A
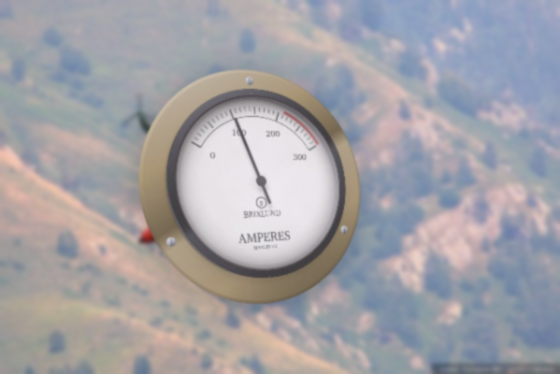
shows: 100 A
